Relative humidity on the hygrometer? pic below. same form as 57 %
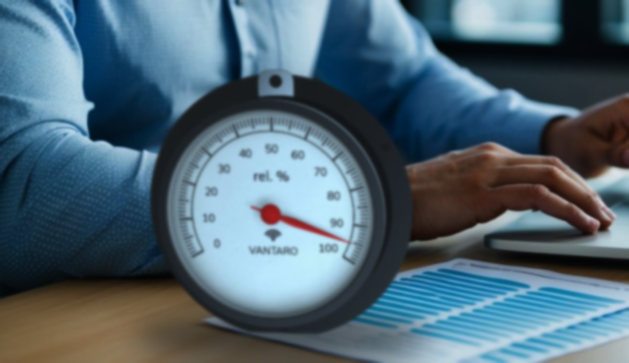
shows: 95 %
